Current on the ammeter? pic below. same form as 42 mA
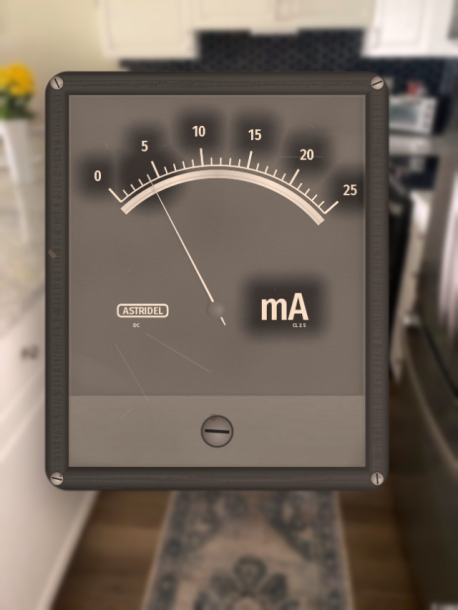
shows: 4 mA
